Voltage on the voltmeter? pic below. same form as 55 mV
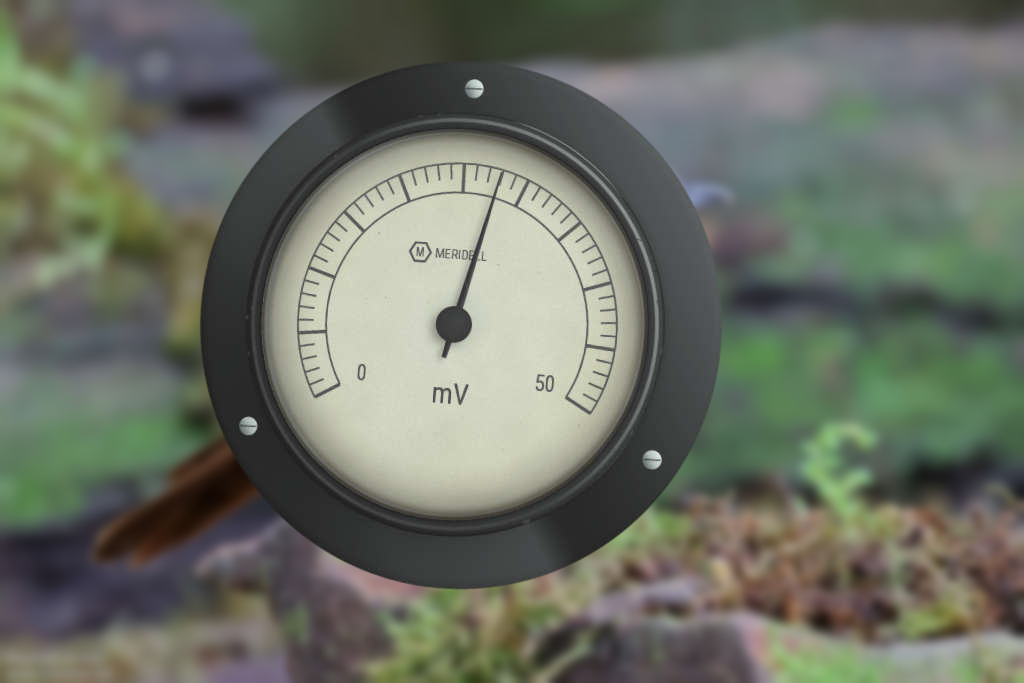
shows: 28 mV
